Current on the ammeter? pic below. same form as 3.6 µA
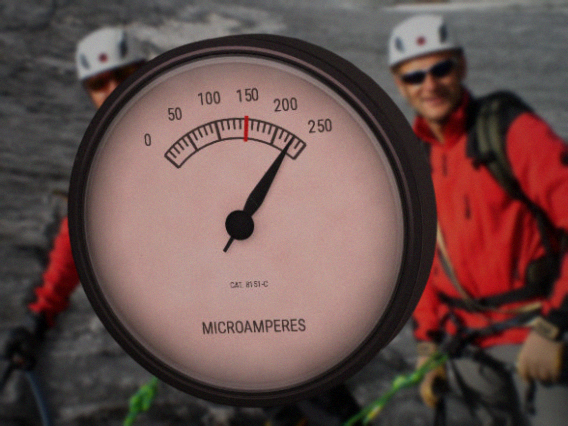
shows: 230 µA
